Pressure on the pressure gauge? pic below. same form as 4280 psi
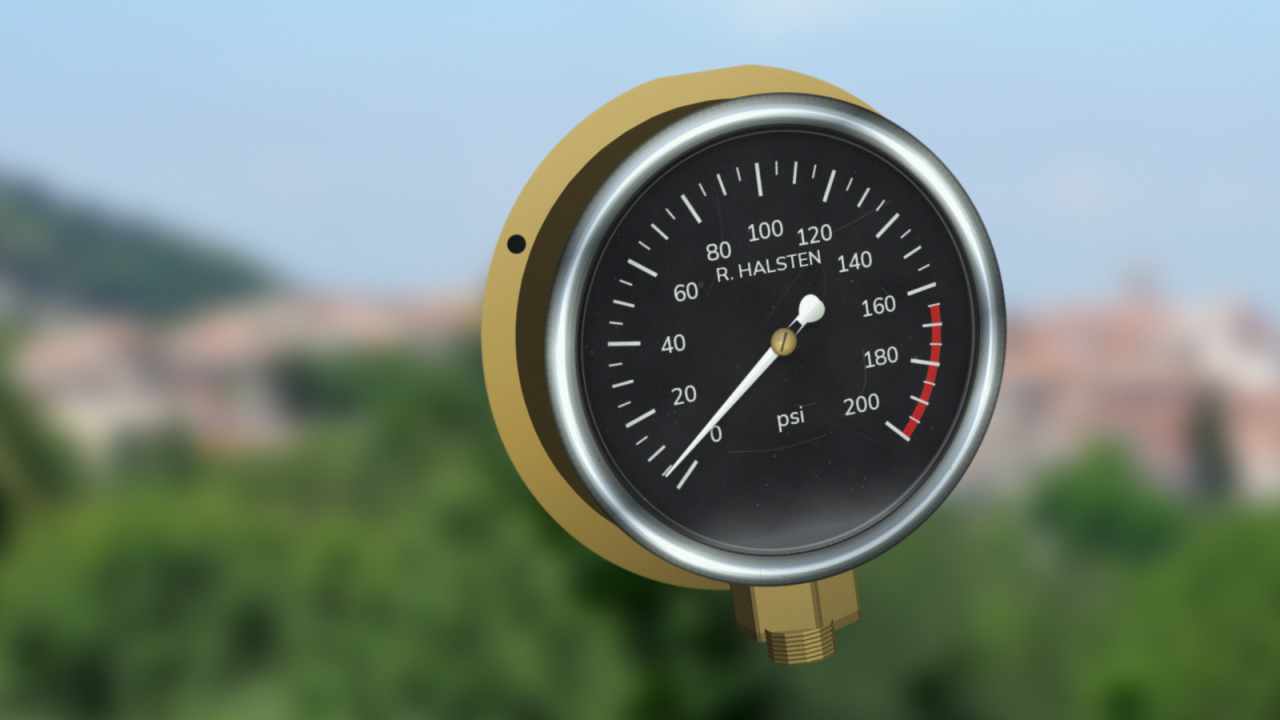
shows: 5 psi
